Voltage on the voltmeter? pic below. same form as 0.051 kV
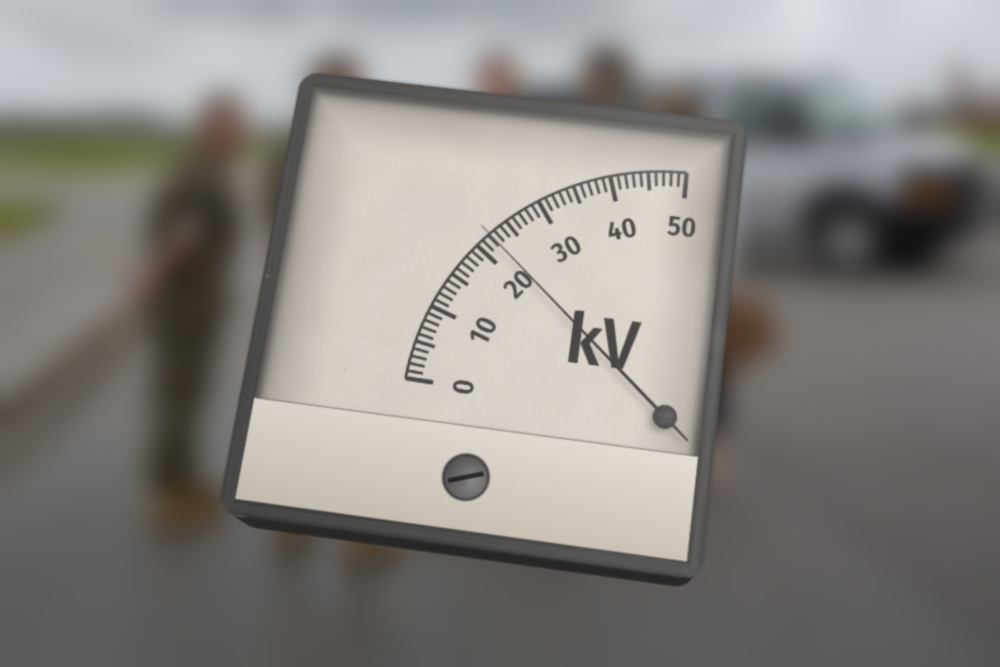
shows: 22 kV
